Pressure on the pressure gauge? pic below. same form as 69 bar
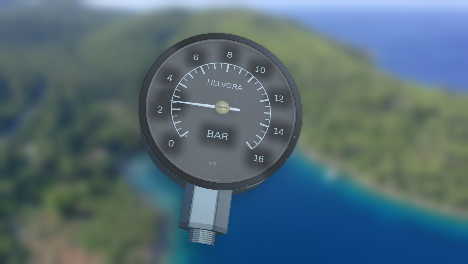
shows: 2.5 bar
